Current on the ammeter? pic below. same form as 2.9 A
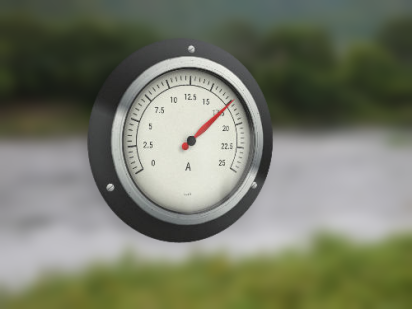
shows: 17.5 A
